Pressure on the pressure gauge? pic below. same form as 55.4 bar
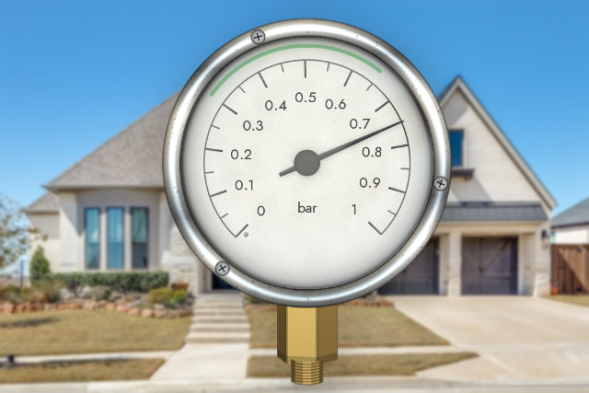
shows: 0.75 bar
